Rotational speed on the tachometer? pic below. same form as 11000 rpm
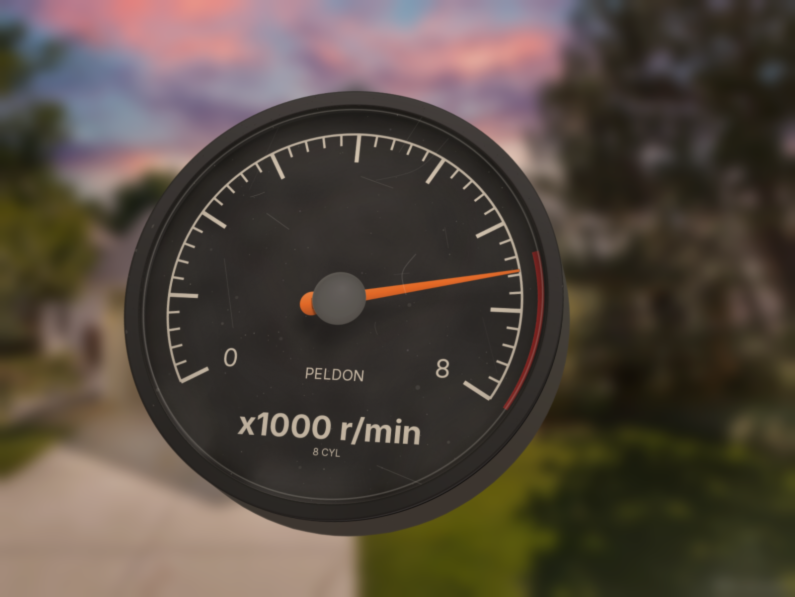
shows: 6600 rpm
